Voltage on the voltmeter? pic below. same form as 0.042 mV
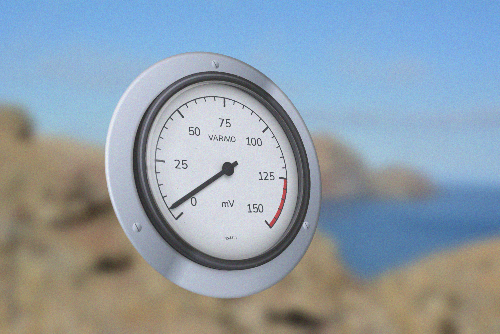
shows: 5 mV
